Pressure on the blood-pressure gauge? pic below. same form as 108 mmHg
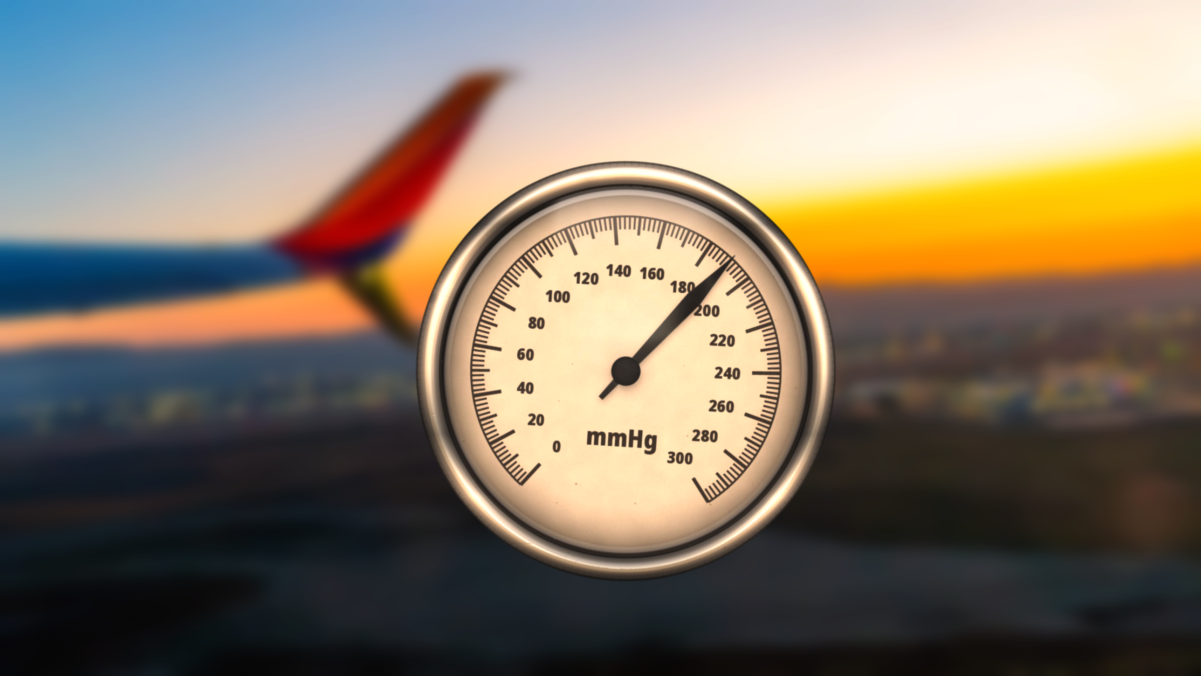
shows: 190 mmHg
